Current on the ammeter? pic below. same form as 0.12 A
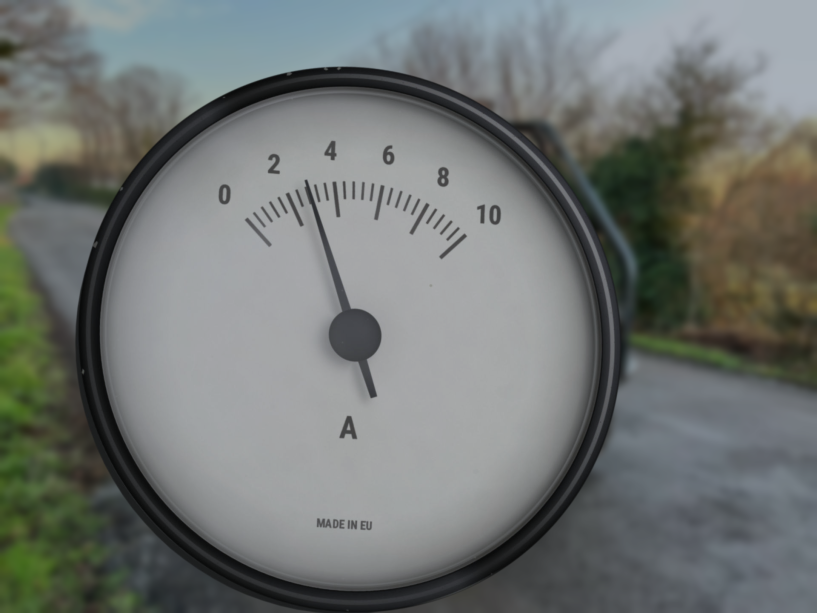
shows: 2.8 A
